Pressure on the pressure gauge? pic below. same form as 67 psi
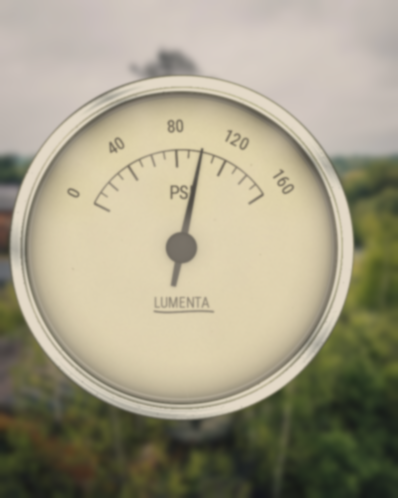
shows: 100 psi
